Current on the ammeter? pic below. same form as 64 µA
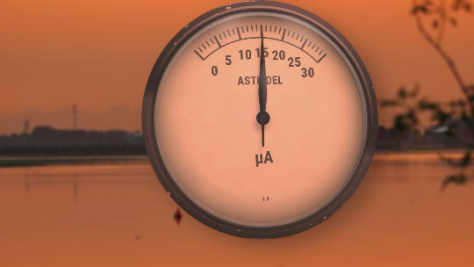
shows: 15 µA
